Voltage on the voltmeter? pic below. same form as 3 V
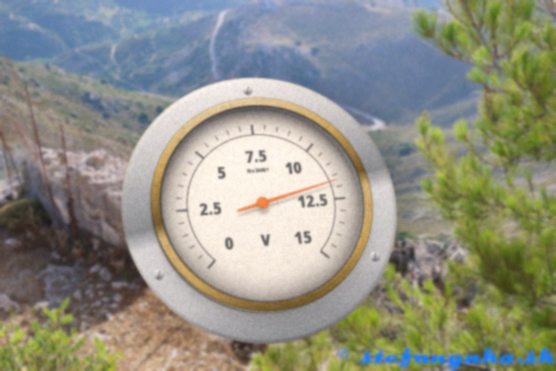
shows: 11.75 V
